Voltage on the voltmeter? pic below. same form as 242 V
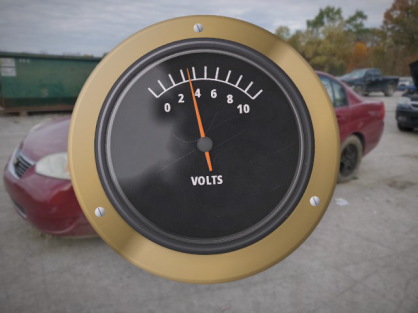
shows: 3.5 V
